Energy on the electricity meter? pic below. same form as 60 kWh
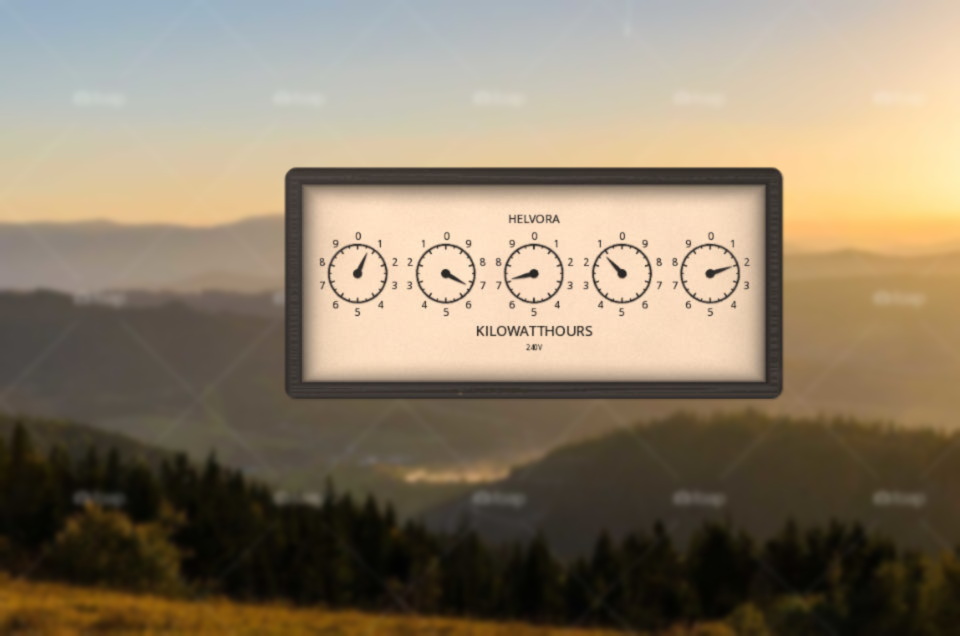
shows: 6712 kWh
